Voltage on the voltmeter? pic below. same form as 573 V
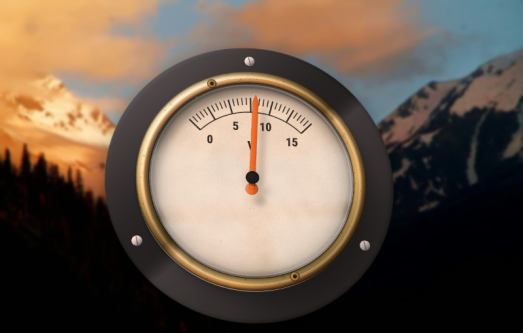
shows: 8 V
